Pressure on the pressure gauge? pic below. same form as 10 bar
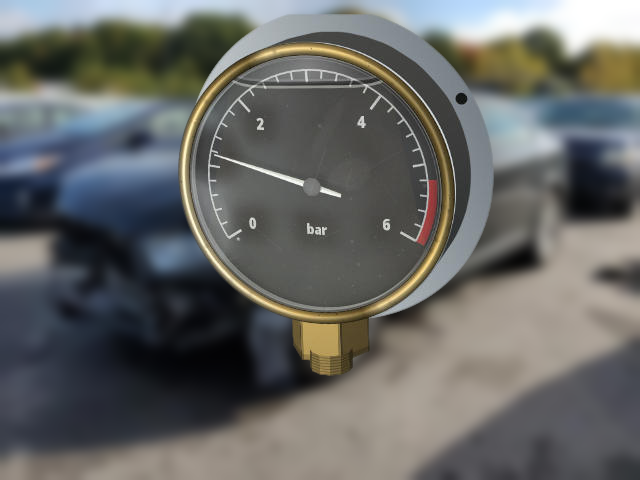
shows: 1.2 bar
